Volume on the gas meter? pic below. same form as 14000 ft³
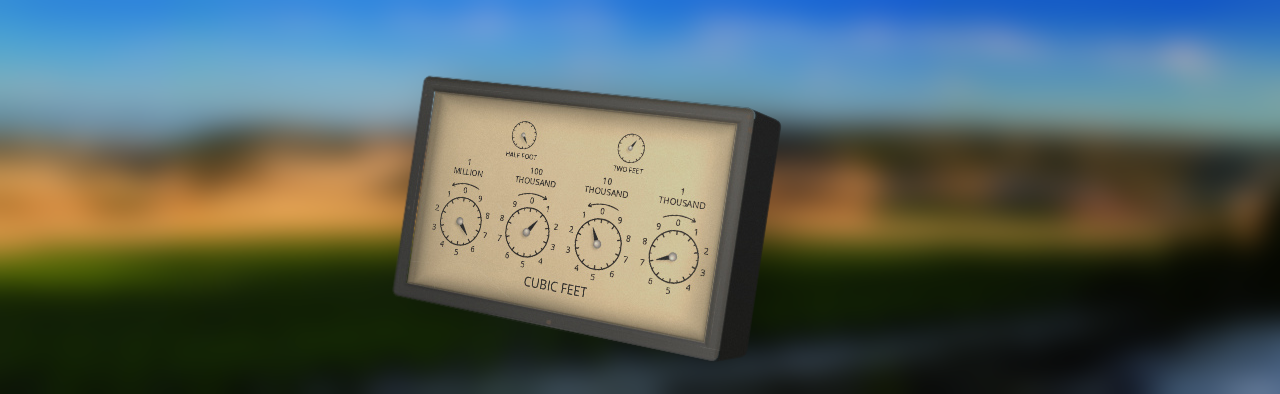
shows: 610700 ft³
